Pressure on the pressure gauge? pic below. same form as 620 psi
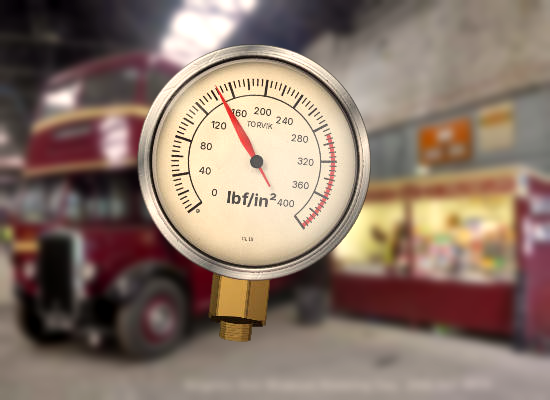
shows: 145 psi
